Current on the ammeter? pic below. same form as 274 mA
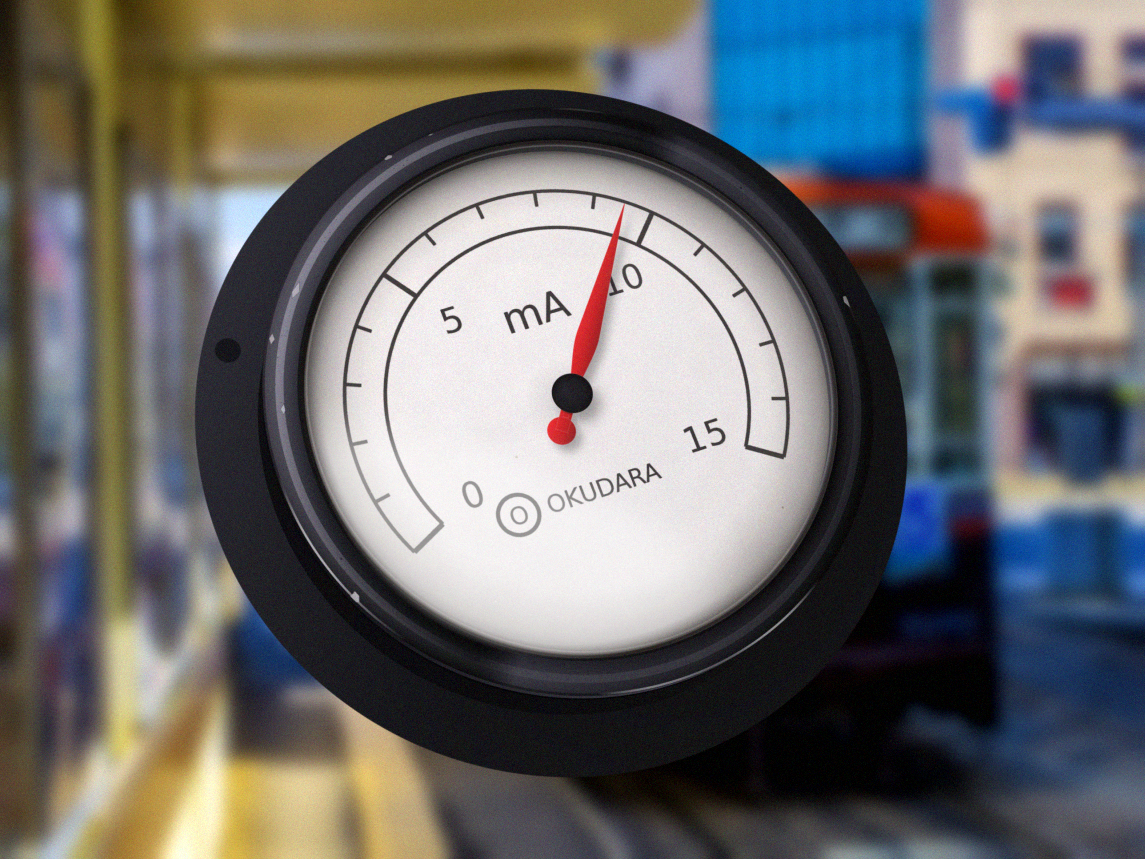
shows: 9.5 mA
